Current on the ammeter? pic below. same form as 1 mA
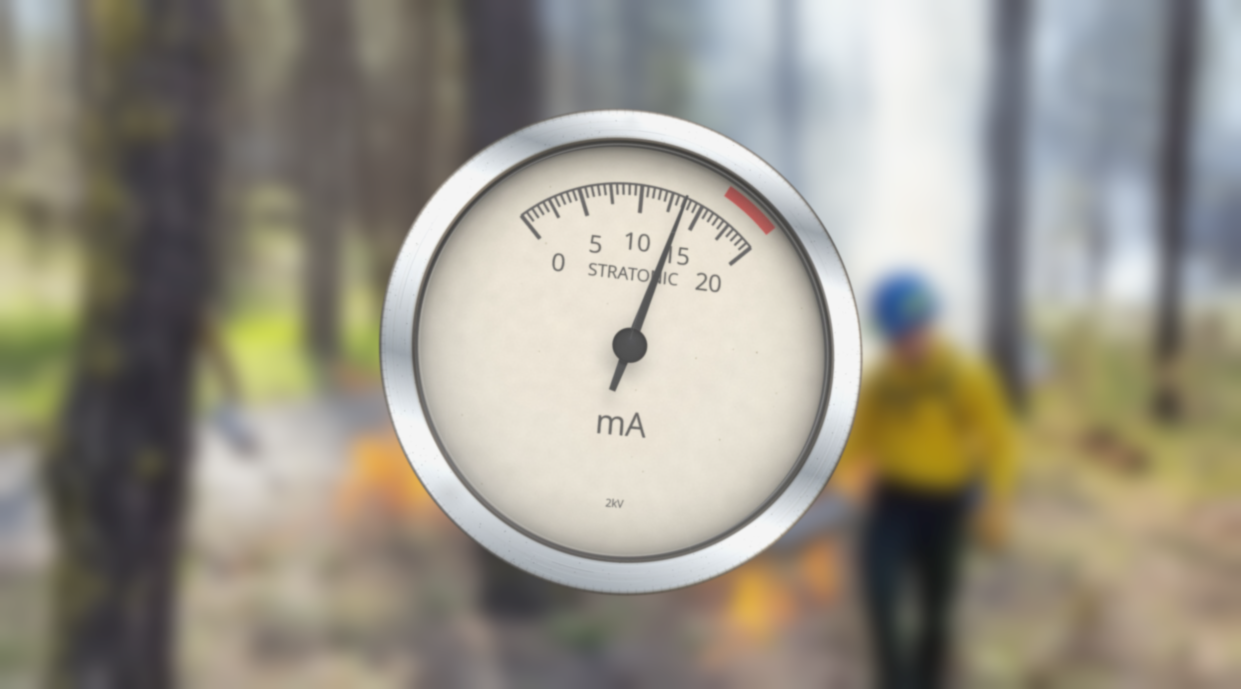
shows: 13.5 mA
